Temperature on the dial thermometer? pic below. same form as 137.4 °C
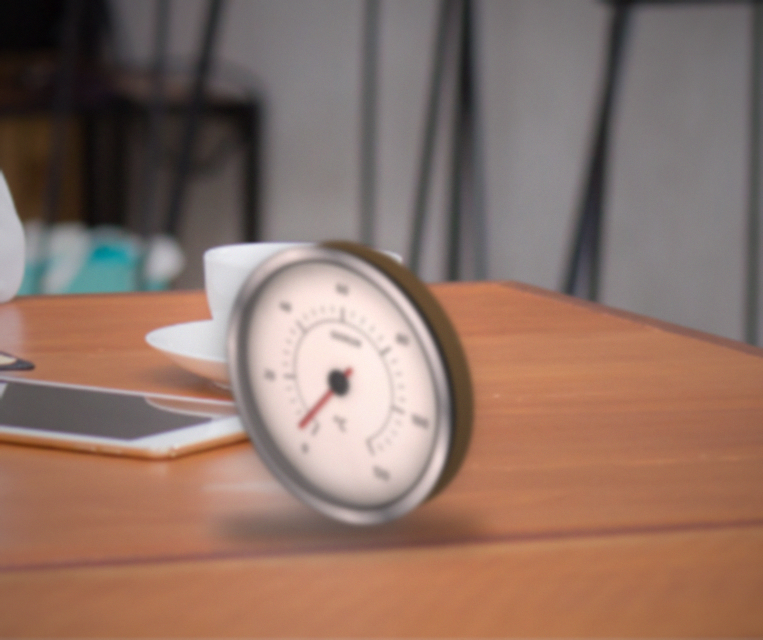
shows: 4 °C
